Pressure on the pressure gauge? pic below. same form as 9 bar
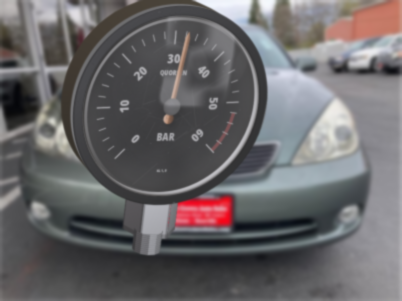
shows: 32 bar
